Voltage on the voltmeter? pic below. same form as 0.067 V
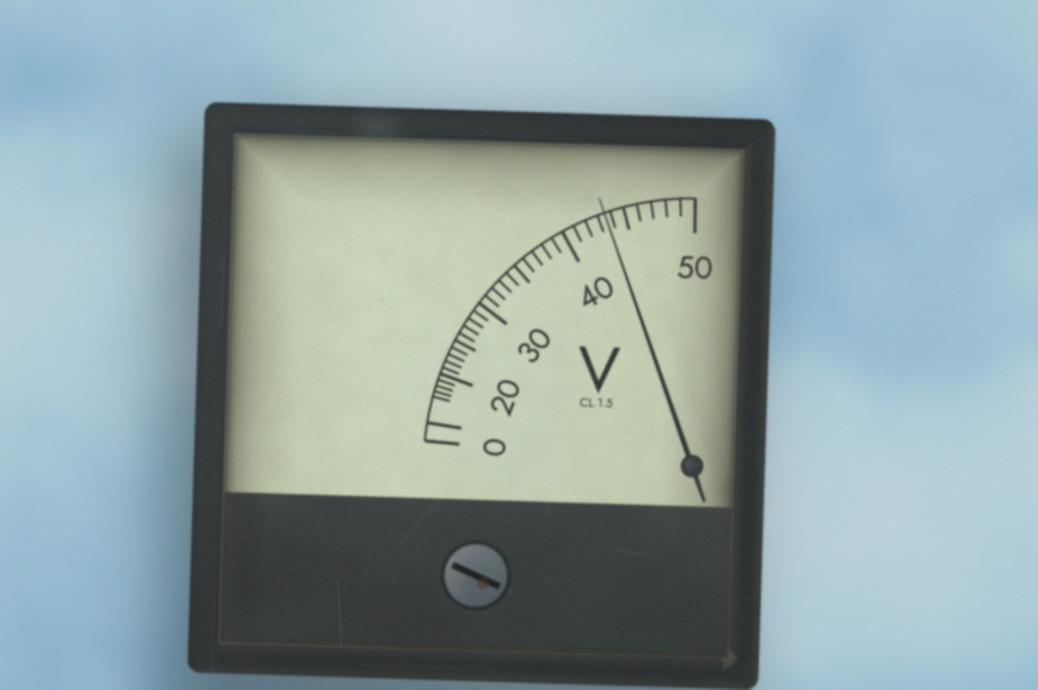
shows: 43.5 V
